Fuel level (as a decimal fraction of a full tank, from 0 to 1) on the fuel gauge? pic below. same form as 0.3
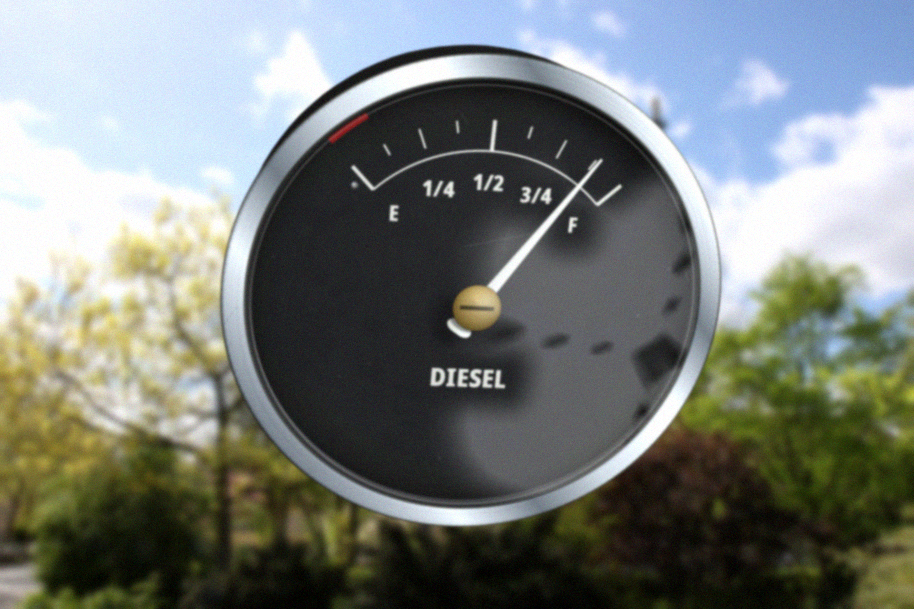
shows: 0.875
